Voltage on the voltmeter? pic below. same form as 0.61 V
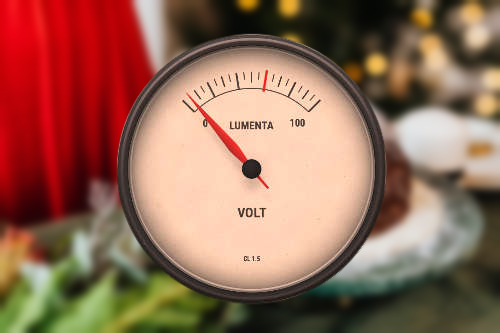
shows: 5 V
